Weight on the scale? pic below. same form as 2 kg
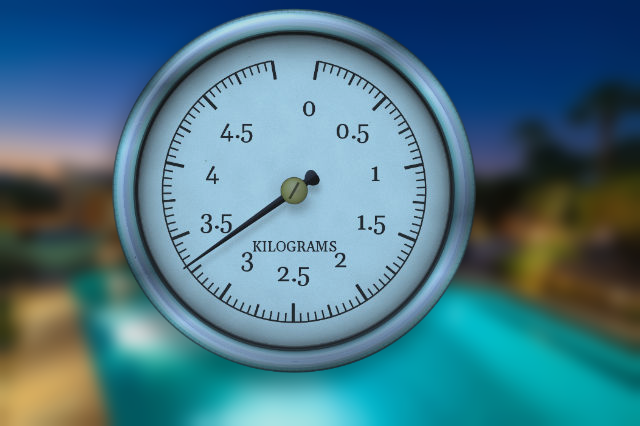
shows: 3.3 kg
